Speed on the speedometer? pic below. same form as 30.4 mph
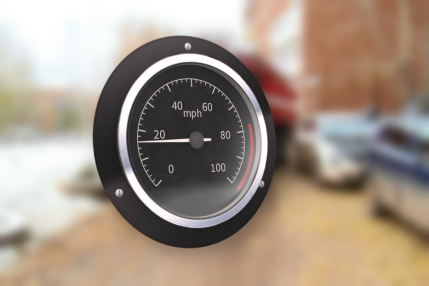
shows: 16 mph
